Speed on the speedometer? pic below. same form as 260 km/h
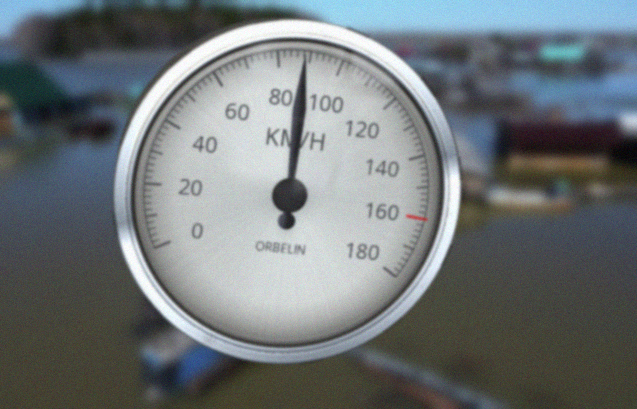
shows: 88 km/h
